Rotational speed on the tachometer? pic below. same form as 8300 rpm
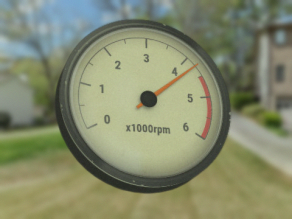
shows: 4250 rpm
